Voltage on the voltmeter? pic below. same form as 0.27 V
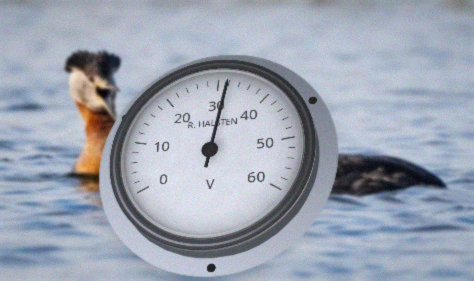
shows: 32 V
